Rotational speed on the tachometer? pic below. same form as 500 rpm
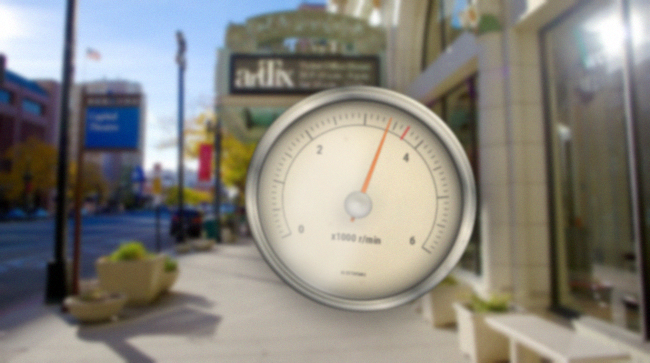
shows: 3400 rpm
